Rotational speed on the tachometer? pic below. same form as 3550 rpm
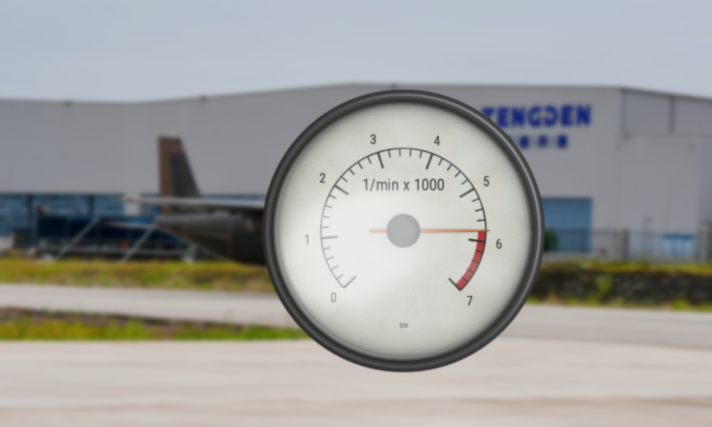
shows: 5800 rpm
